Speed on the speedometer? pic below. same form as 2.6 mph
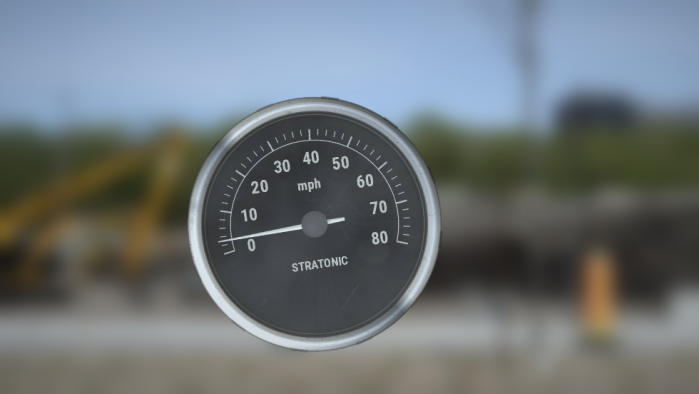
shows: 3 mph
